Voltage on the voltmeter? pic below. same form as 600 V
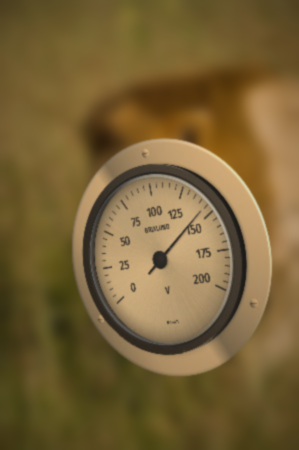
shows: 145 V
